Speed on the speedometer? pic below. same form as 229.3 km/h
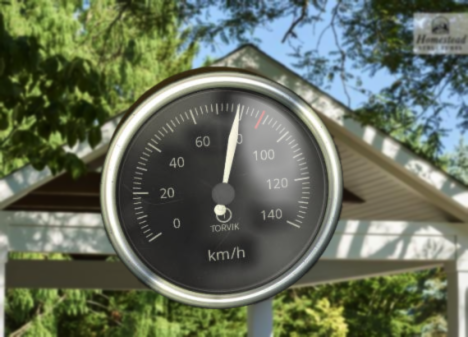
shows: 78 km/h
